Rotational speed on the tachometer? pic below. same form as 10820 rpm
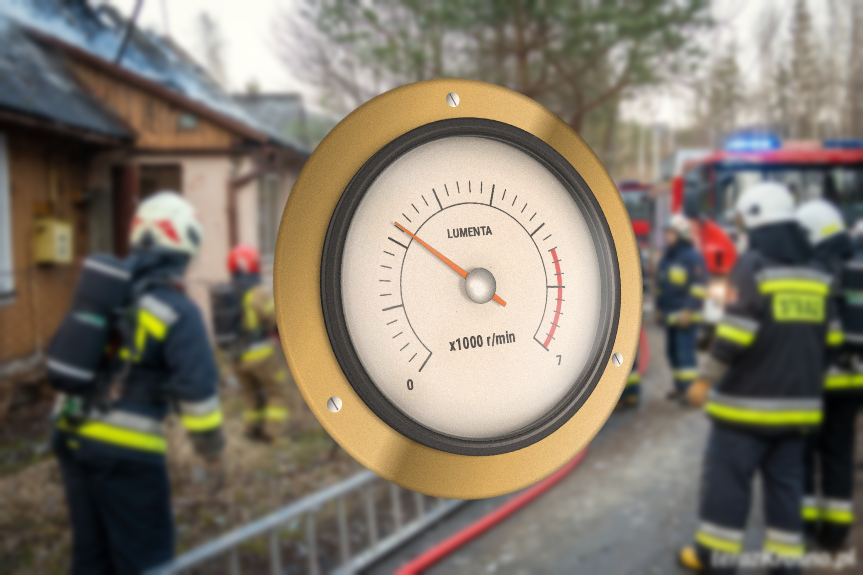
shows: 2200 rpm
